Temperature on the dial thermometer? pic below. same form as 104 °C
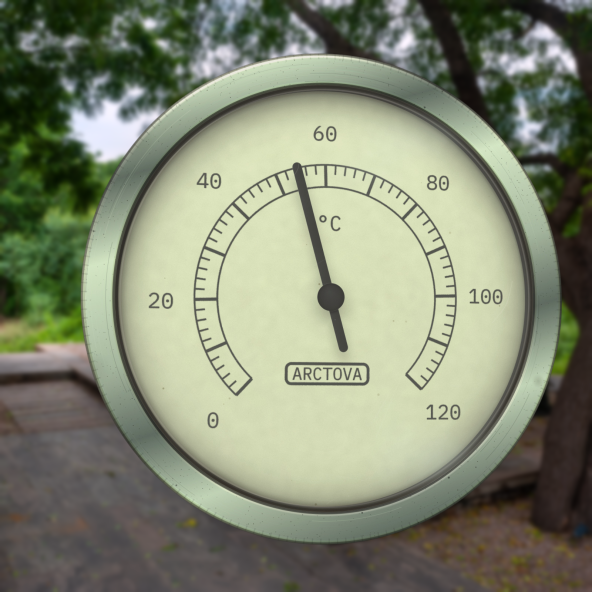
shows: 54 °C
